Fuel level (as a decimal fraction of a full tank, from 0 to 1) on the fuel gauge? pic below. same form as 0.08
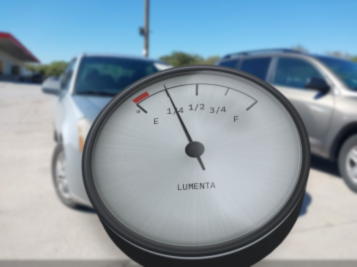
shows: 0.25
